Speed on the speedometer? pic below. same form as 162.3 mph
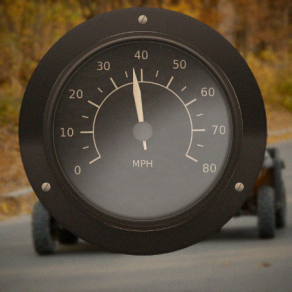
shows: 37.5 mph
